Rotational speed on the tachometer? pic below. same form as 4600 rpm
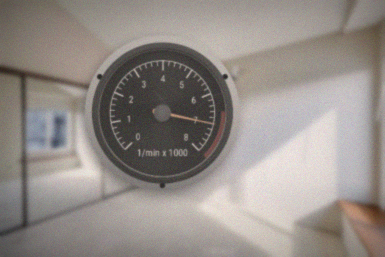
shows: 7000 rpm
